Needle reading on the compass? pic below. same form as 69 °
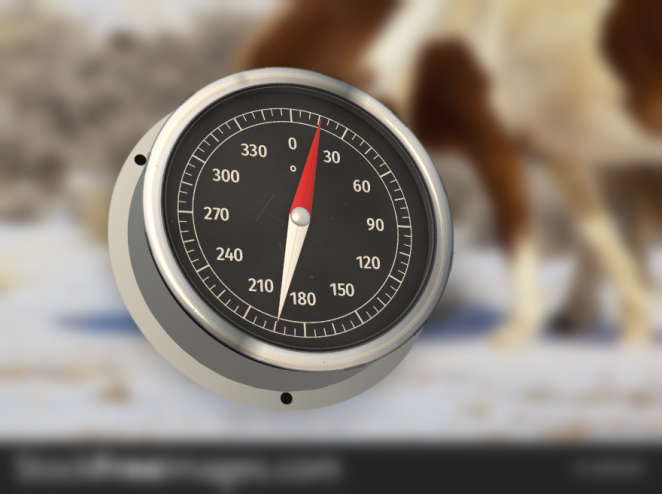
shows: 15 °
